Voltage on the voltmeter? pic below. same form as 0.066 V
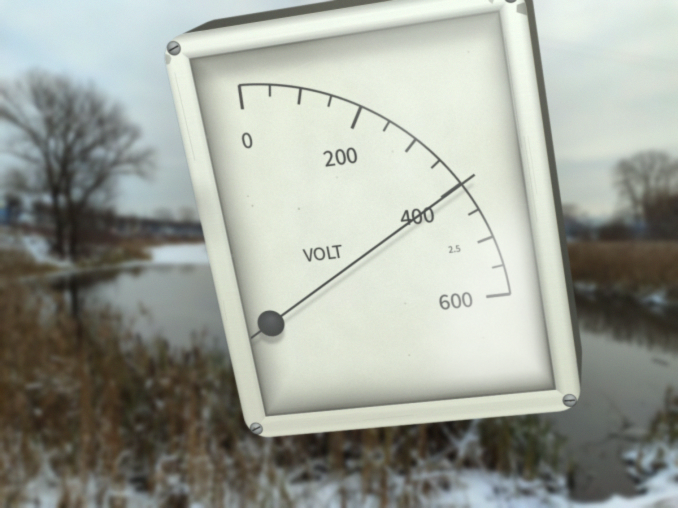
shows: 400 V
